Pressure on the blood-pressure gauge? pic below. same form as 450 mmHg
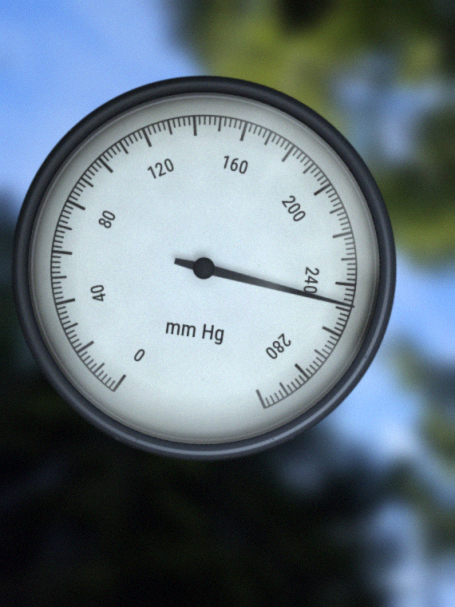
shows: 248 mmHg
